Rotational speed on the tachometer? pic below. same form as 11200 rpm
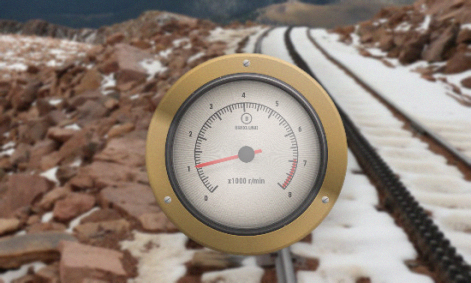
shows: 1000 rpm
